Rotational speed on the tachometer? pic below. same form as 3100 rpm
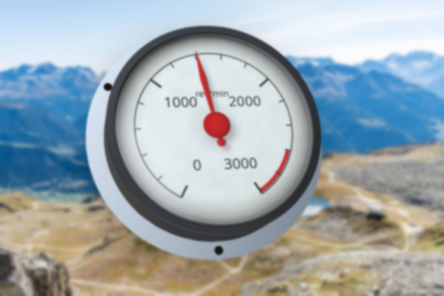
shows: 1400 rpm
